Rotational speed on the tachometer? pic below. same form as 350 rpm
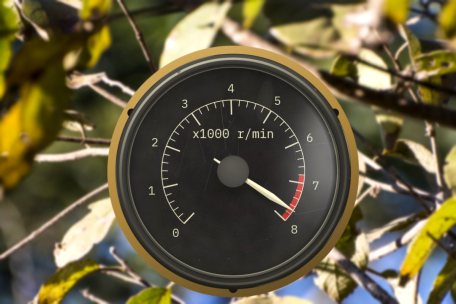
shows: 7700 rpm
